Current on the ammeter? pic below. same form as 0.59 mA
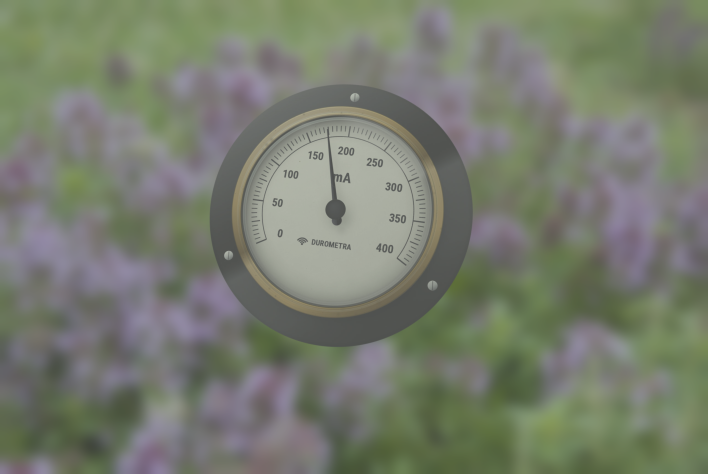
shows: 175 mA
